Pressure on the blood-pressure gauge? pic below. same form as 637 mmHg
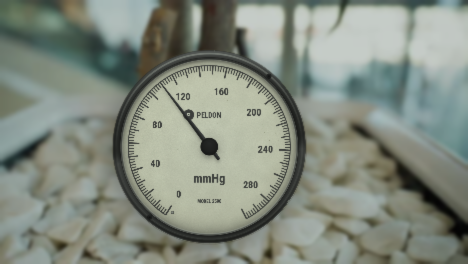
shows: 110 mmHg
